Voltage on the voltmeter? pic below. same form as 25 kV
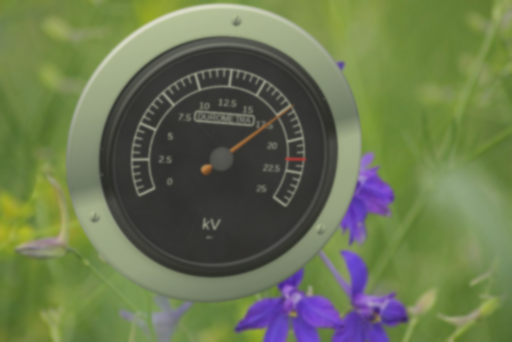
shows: 17.5 kV
